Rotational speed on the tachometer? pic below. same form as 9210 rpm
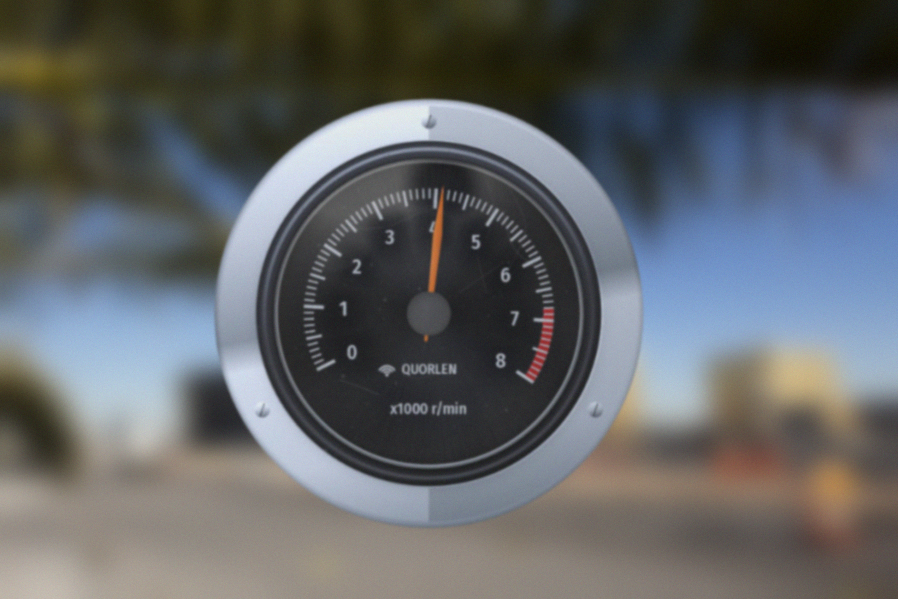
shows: 4100 rpm
